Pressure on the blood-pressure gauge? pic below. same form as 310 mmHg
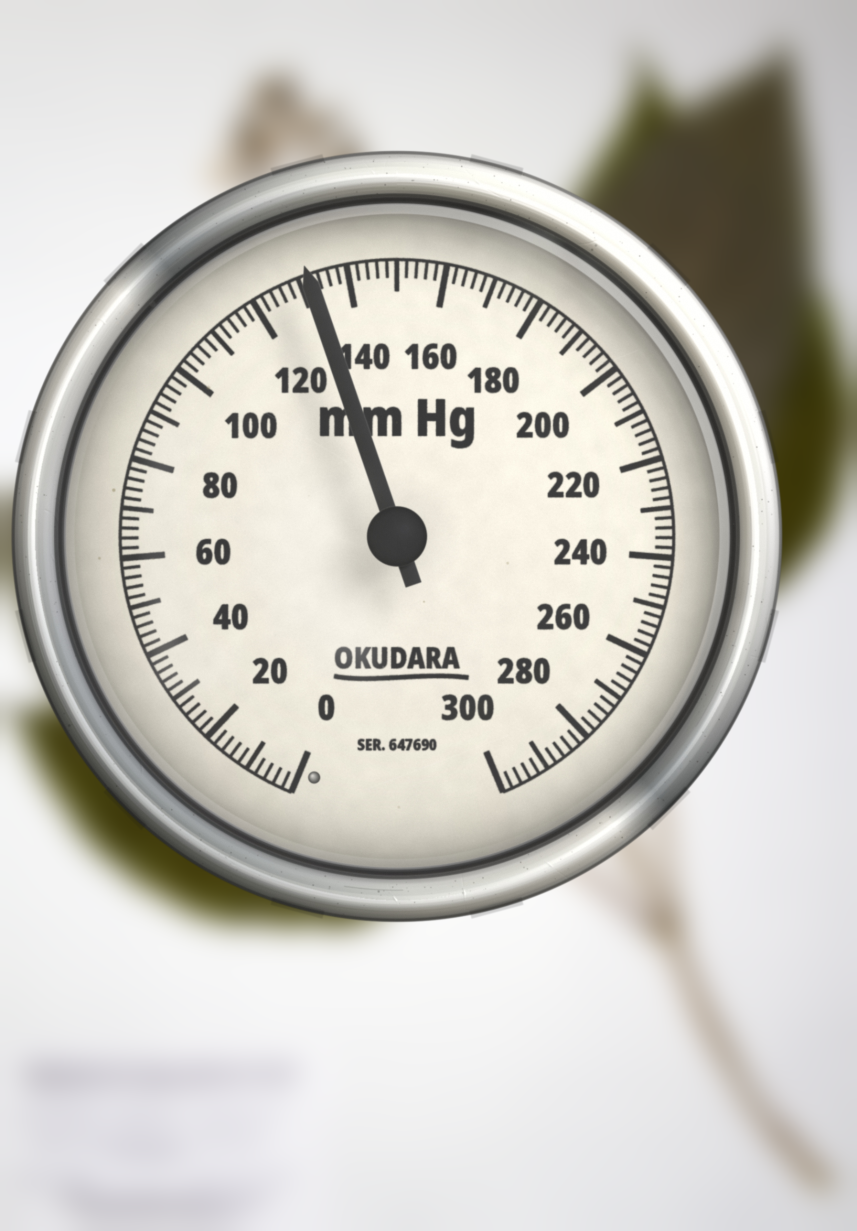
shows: 132 mmHg
